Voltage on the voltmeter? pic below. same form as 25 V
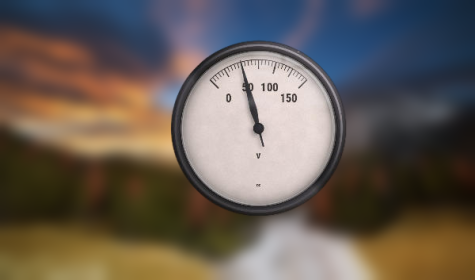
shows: 50 V
